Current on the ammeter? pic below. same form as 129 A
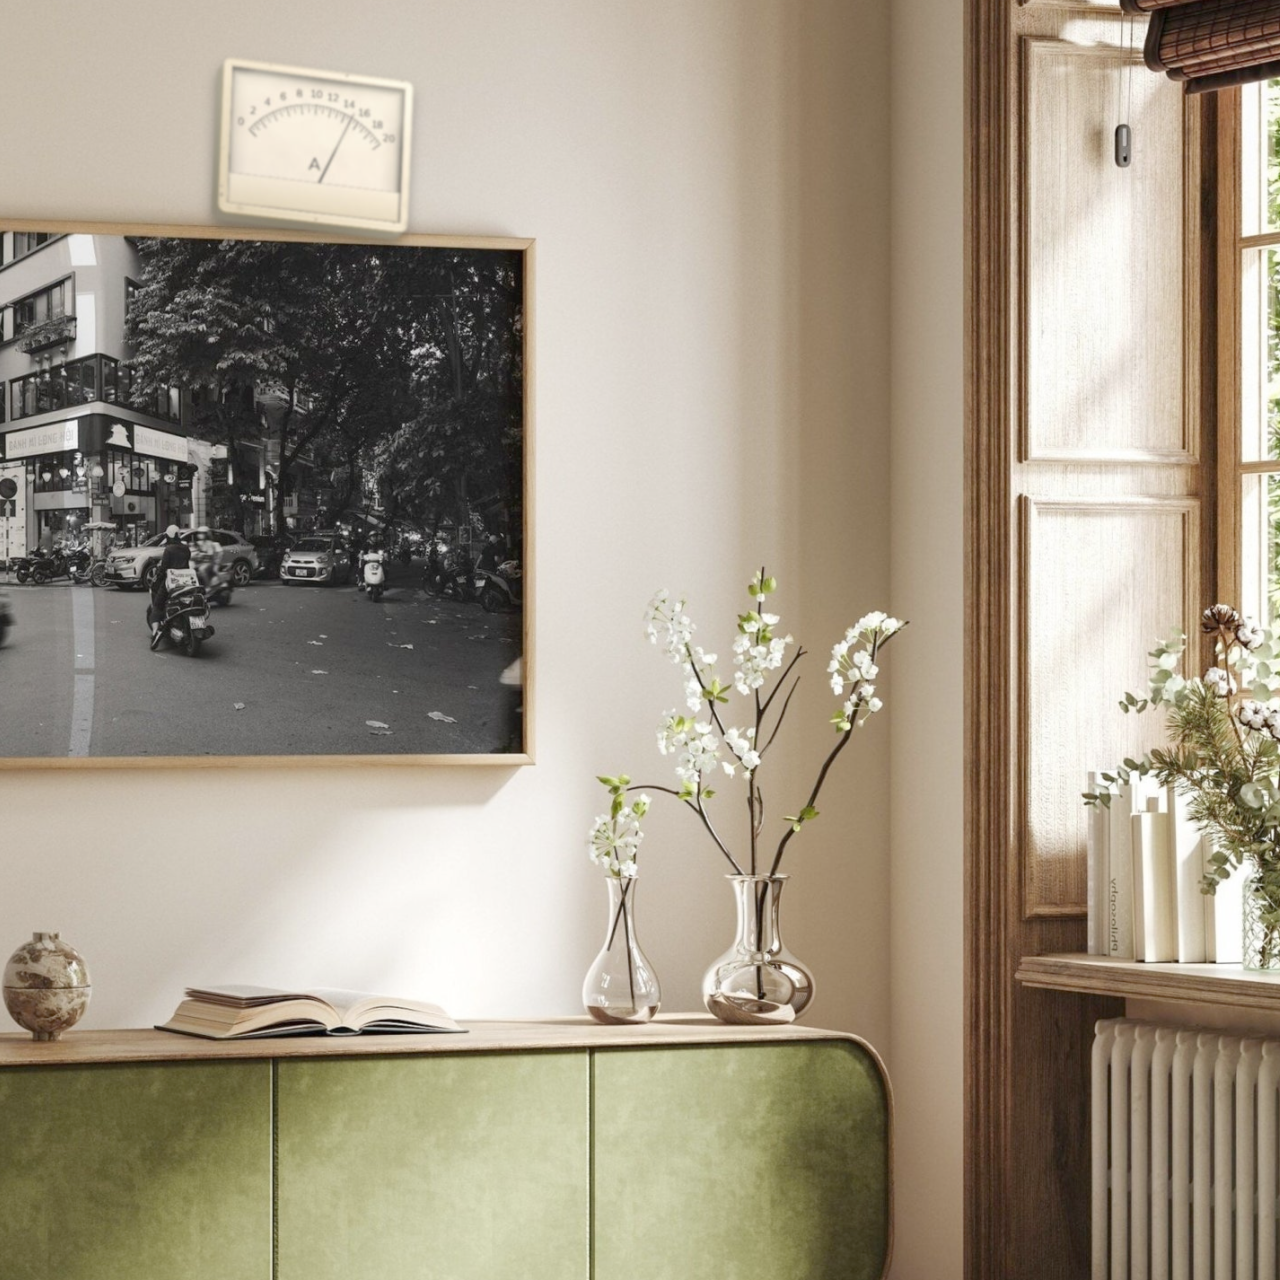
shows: 15 A
